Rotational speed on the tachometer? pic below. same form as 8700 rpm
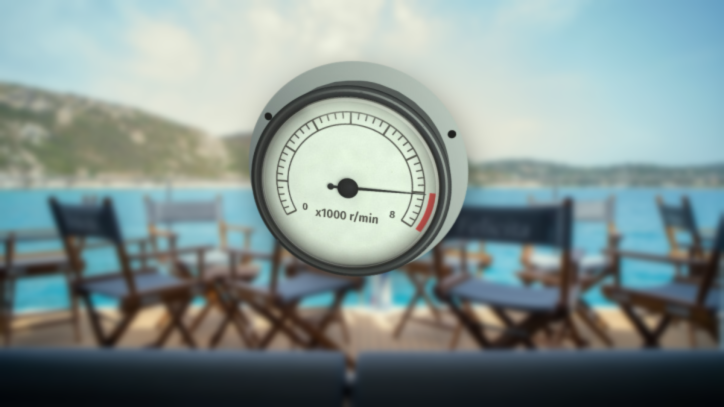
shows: 7000 rpm
